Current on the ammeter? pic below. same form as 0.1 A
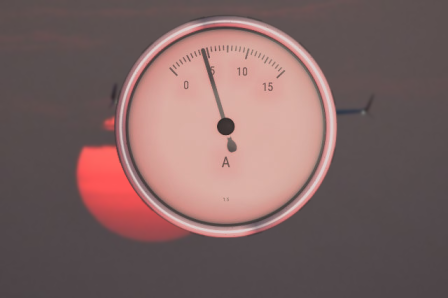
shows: 4.5 A
